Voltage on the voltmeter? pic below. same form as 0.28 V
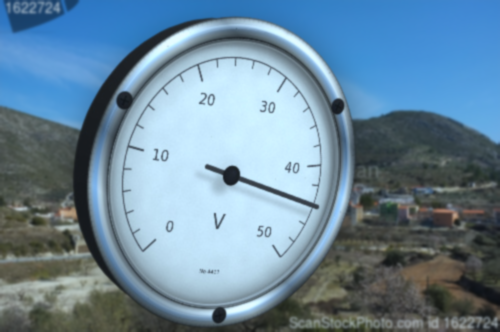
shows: 44 V
